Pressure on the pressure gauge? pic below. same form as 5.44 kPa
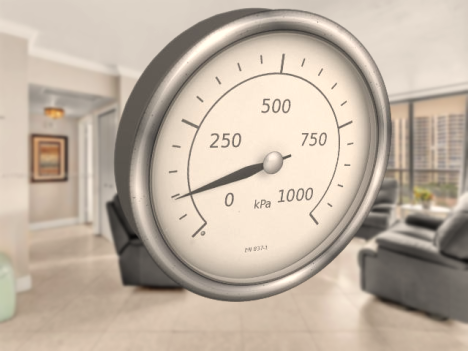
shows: 100 kPa
